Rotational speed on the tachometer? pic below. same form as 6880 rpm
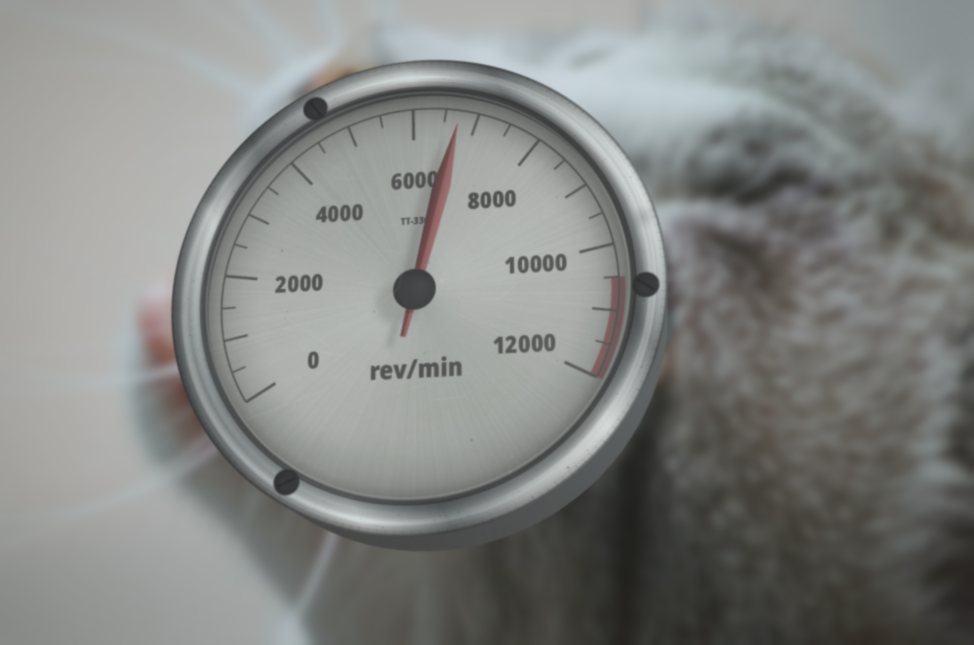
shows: 6750 rpm
